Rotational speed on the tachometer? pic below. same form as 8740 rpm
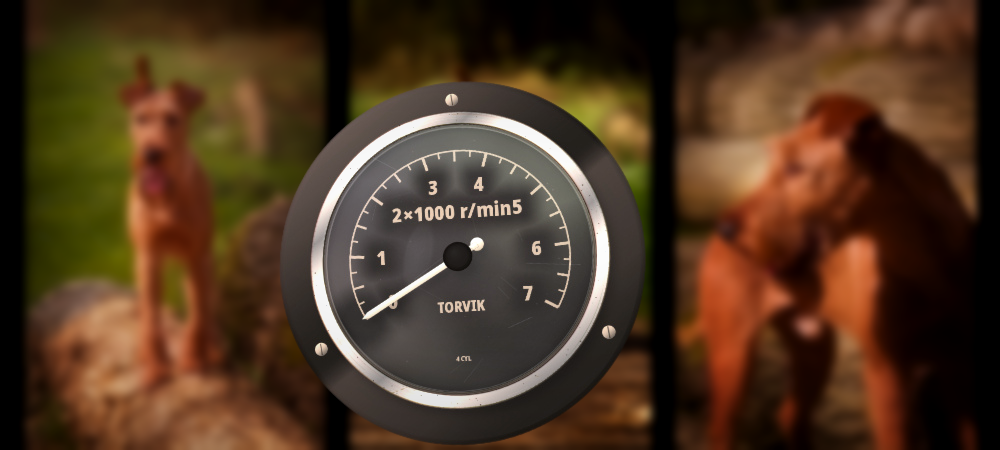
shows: 0 rpm
